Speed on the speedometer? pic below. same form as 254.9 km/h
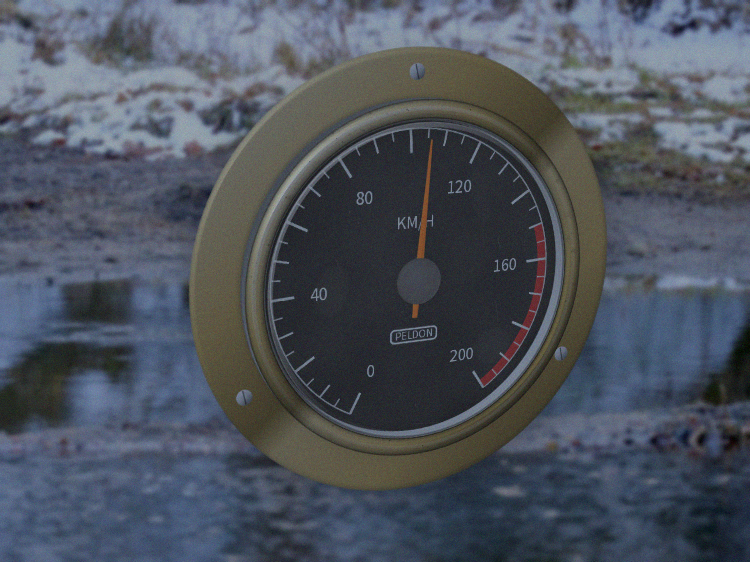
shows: 105 km/h
